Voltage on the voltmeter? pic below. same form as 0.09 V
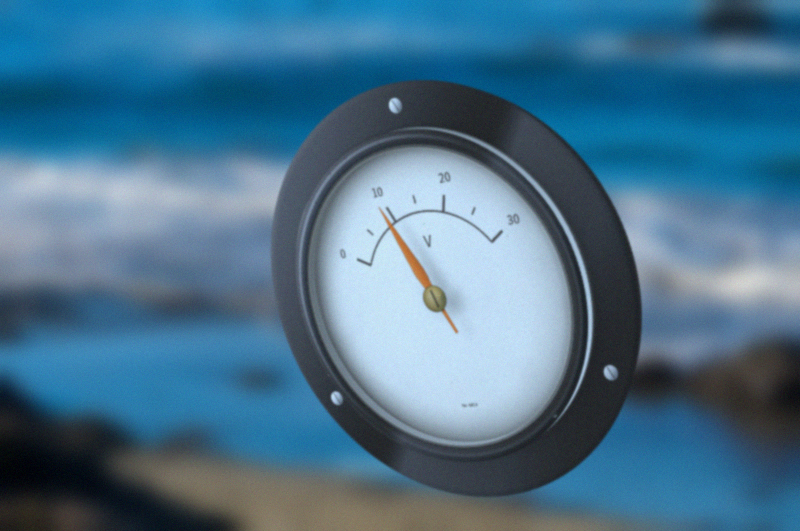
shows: 10 V
